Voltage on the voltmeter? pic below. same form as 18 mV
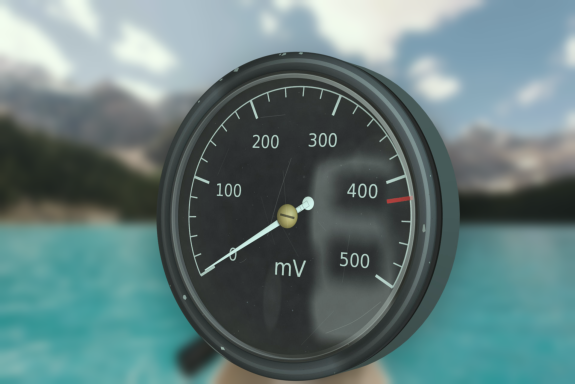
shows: 0 mV
